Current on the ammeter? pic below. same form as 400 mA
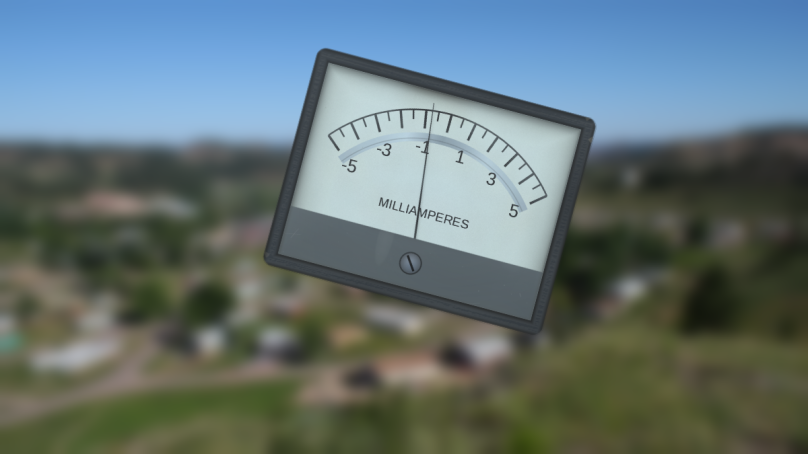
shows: -0.75 mA
